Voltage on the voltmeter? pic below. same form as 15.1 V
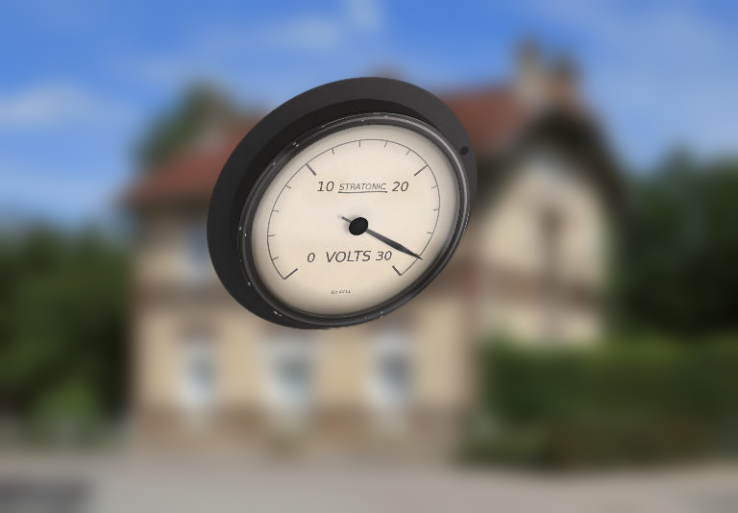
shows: 28 V
